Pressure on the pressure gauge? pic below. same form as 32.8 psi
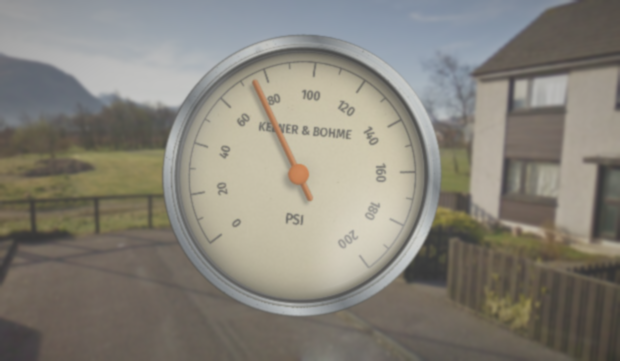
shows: 75 psi
